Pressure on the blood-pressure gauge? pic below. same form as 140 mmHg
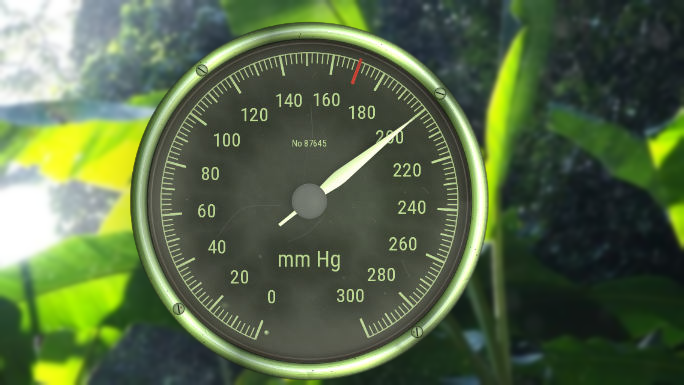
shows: 200 mmHg
